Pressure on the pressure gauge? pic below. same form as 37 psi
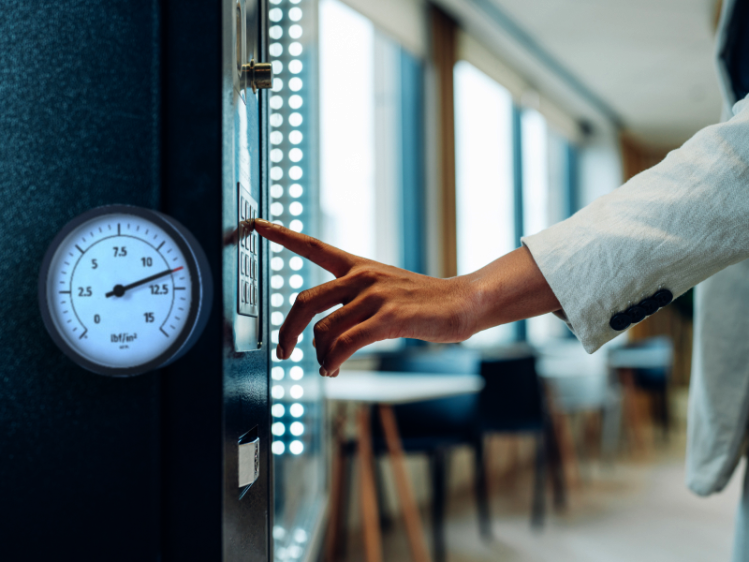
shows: 11.5 psi
